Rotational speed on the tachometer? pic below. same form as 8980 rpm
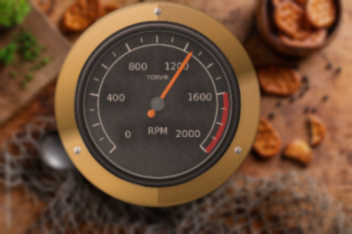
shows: 1250 rpm
